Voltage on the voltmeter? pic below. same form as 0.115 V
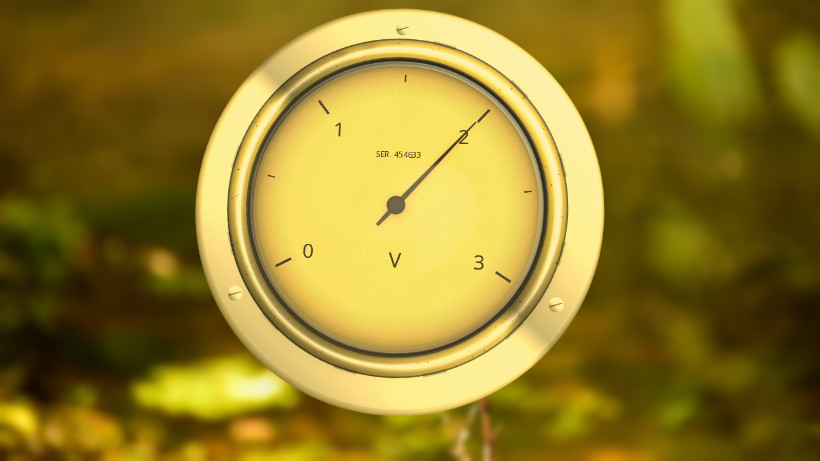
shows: 2 V
